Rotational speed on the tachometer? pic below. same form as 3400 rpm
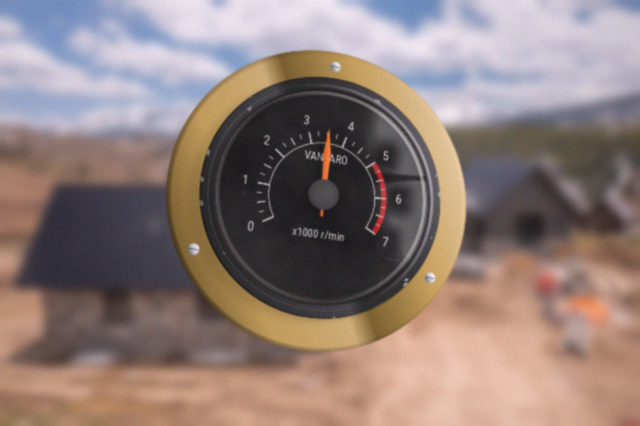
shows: 3500 rpm
